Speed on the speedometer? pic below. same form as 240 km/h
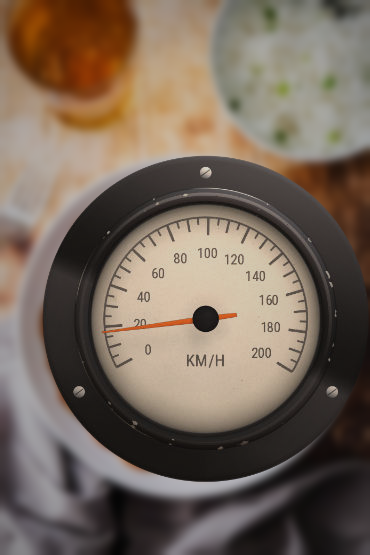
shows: 17.5 km/h
